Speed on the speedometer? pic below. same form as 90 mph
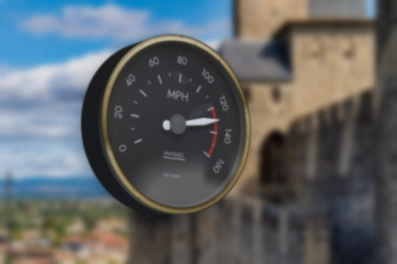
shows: 130 mph
